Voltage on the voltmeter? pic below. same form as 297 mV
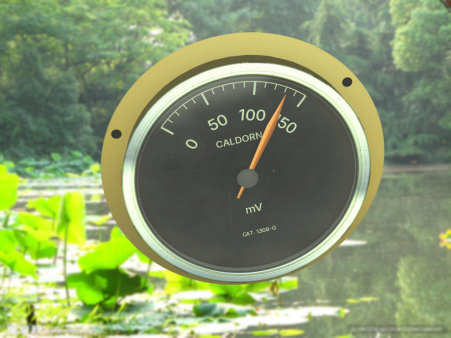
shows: 130 mV
